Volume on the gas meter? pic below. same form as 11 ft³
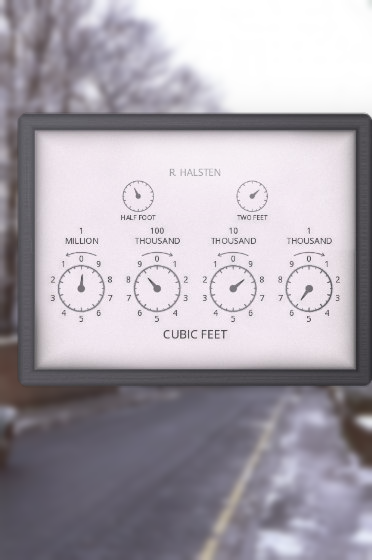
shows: 988600 ft³
